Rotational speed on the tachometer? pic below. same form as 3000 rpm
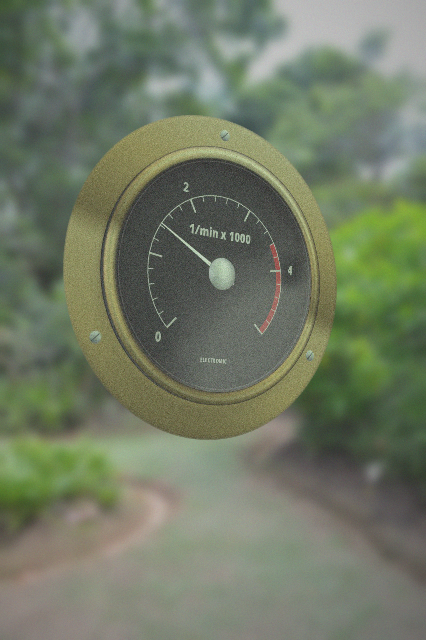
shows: 1400 rpm
